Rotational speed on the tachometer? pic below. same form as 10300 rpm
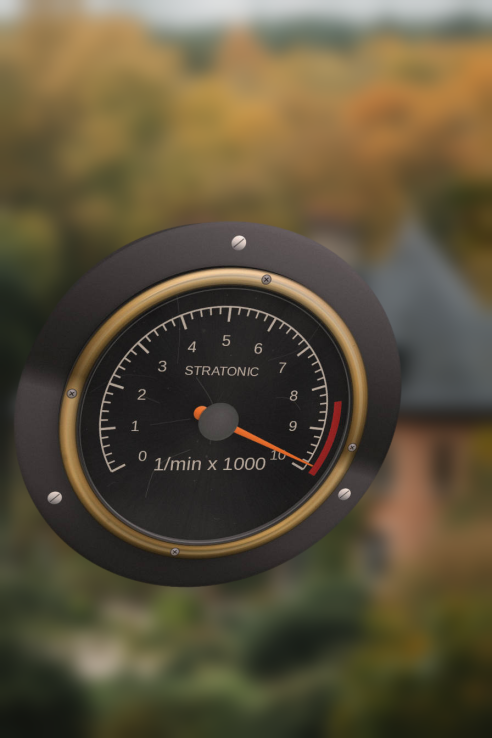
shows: 9800 rpm
